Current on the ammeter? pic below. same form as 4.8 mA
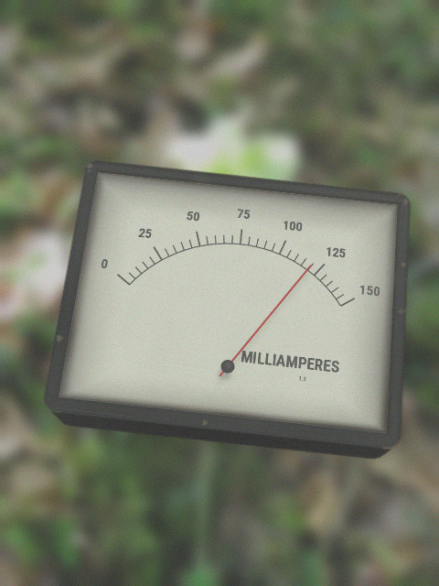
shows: 120 mA
